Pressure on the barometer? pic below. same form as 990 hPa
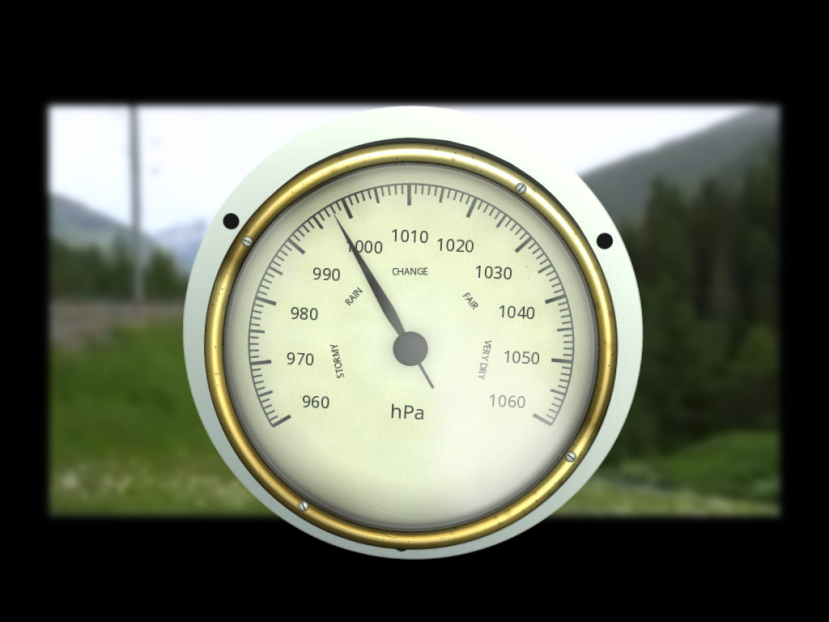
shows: 998 hPa
